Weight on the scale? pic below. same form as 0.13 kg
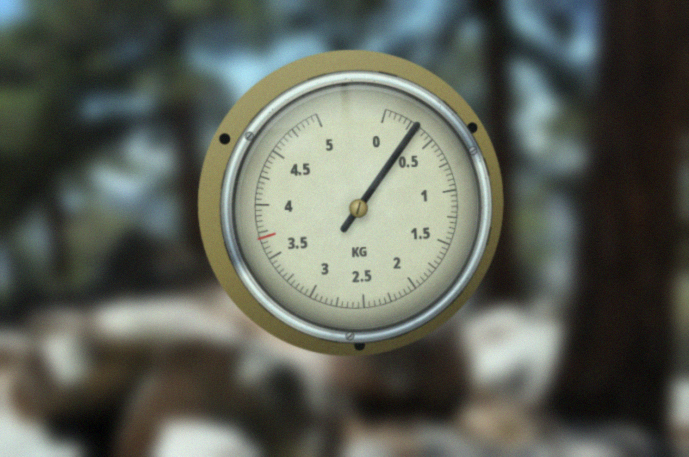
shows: 0.3 kg
